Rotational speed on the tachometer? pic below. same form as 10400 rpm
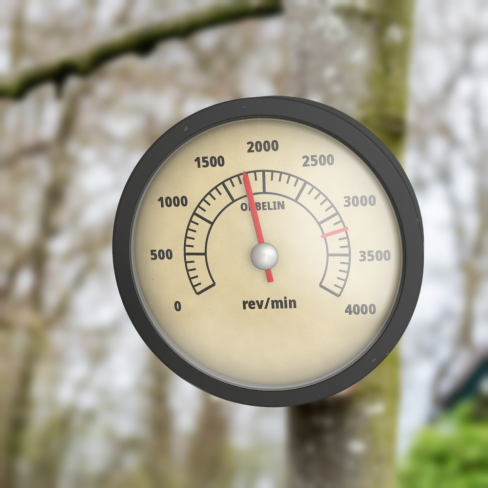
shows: 1800 rpm
